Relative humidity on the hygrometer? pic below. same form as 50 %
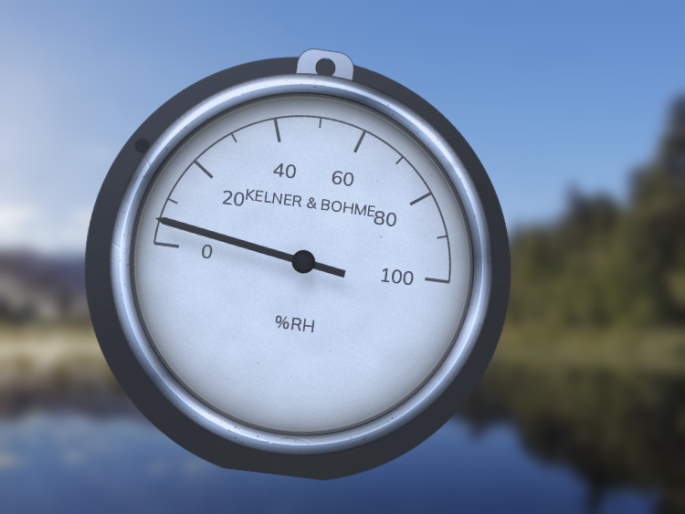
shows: 5 %
